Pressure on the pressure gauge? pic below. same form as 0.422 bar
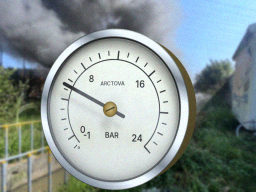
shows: 5.5 bar
